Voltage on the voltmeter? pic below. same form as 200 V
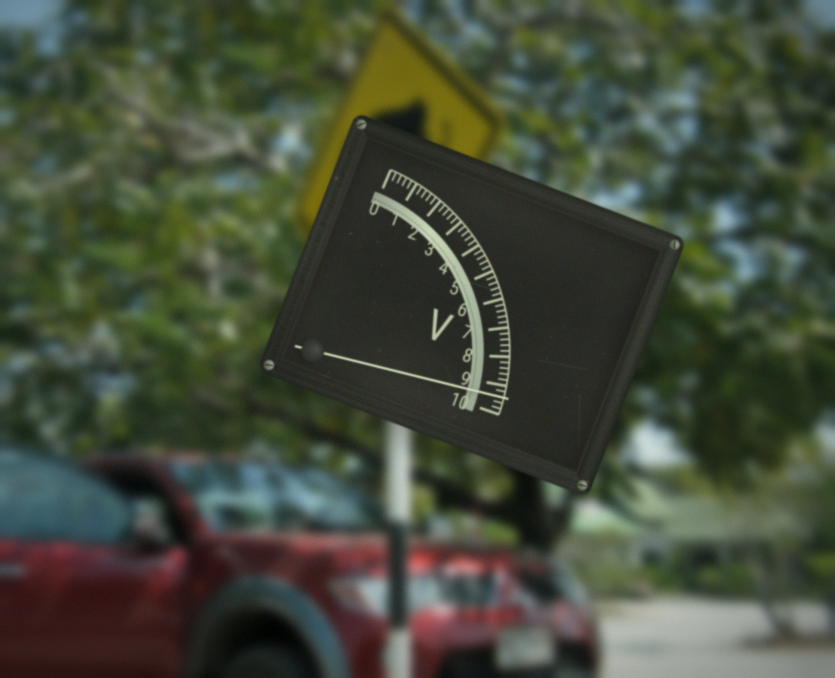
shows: 9.4 V
